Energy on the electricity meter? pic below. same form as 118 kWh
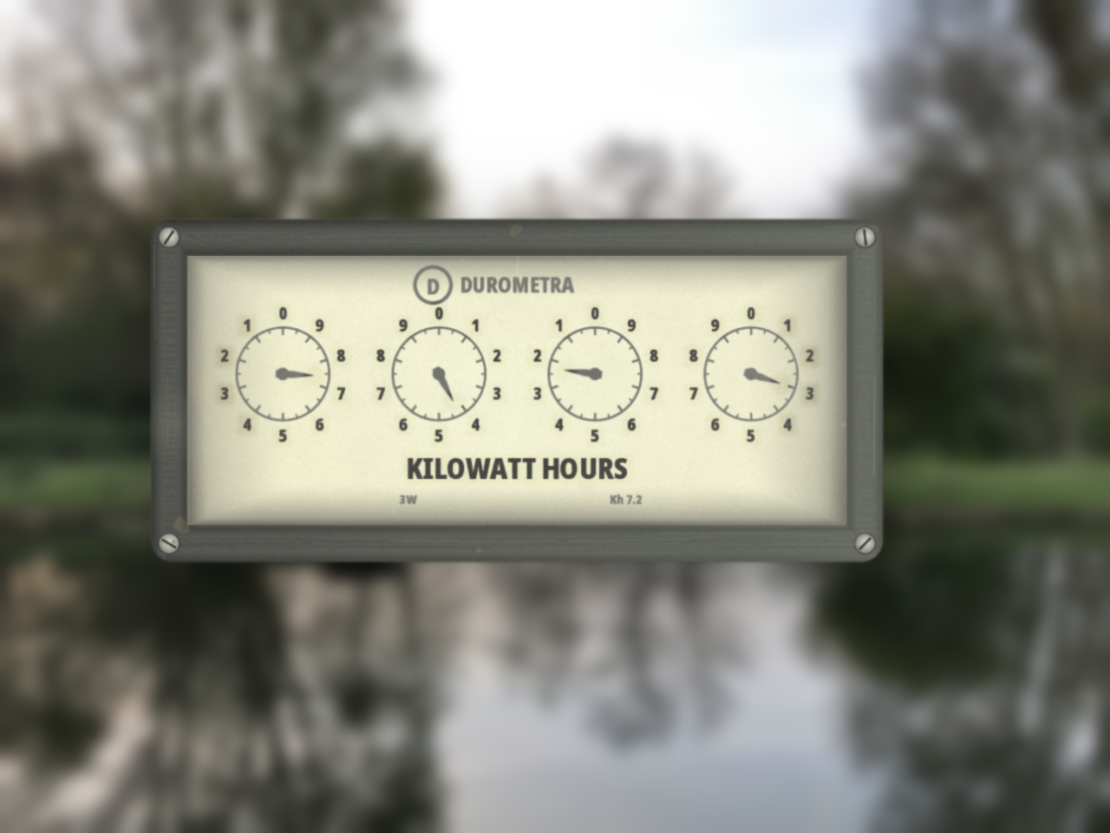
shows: 7423 kWh
